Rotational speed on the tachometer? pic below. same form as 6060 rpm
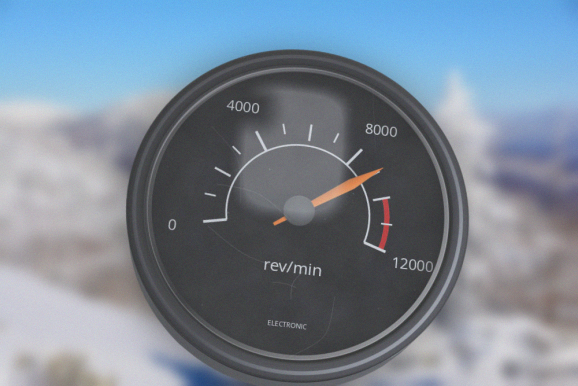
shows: 9000 rpm
